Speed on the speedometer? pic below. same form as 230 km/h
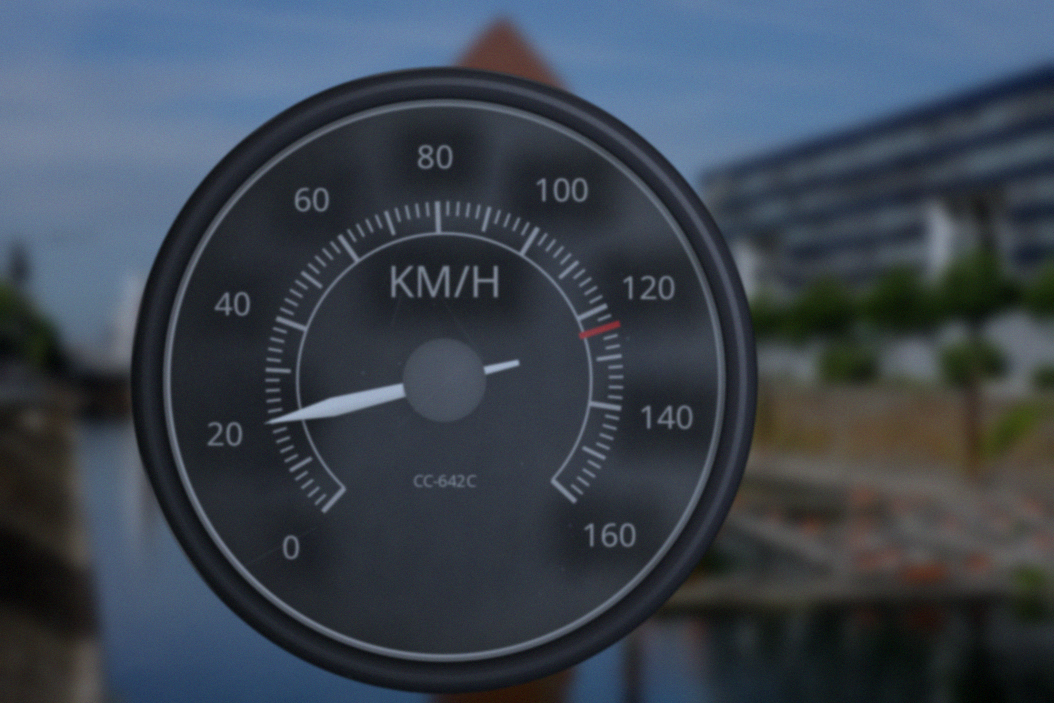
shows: 20 km/h
